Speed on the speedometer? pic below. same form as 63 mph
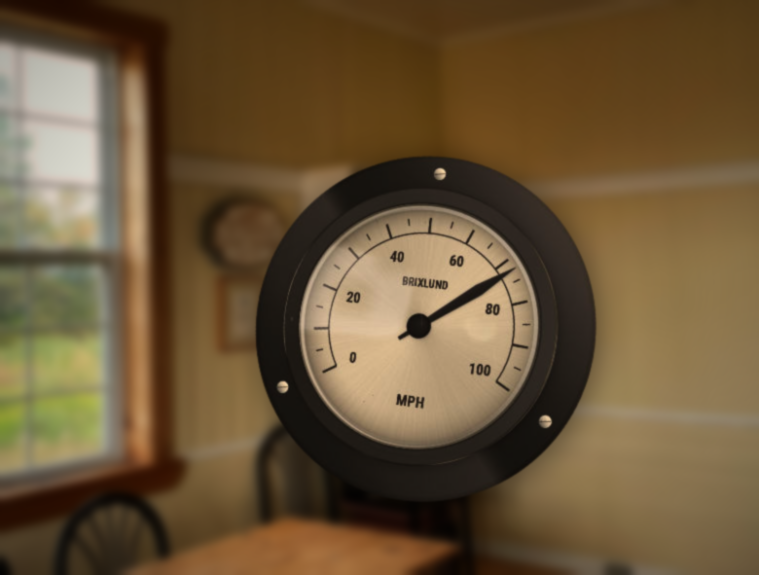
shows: 72.5 mph
